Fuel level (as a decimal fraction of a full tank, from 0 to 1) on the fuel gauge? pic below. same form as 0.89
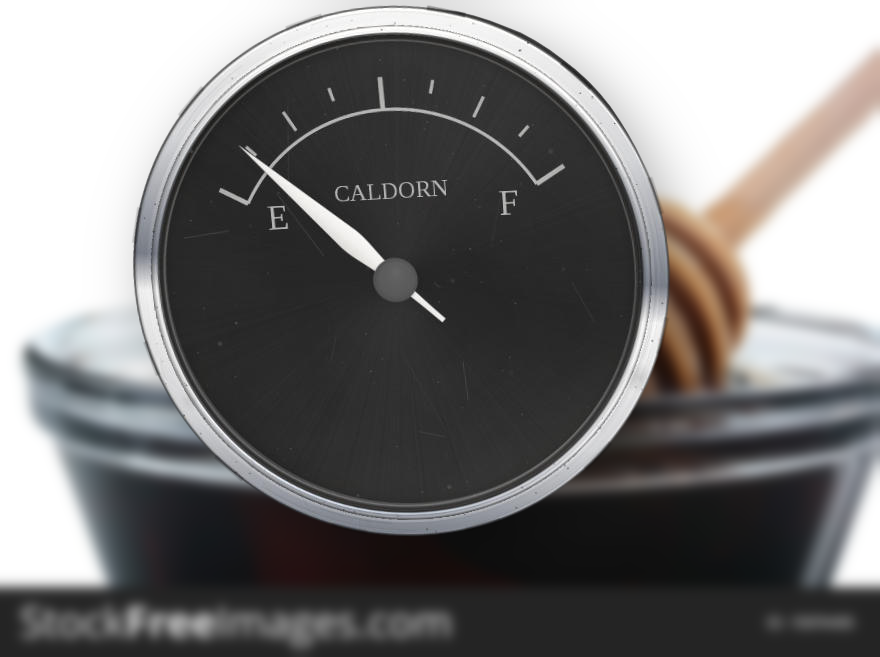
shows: 0.125
